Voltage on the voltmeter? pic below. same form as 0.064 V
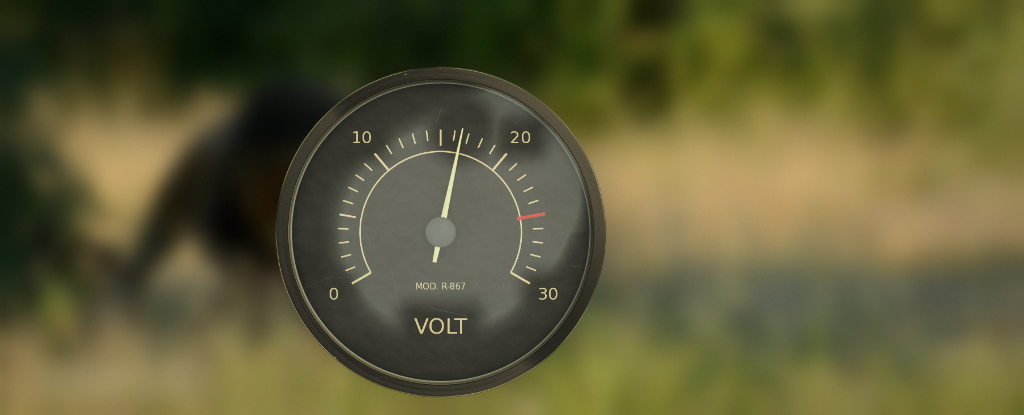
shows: 16.5 V
